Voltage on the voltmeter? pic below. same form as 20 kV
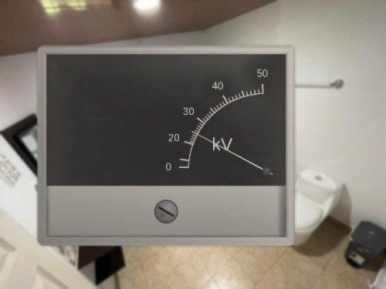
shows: 25 kV
